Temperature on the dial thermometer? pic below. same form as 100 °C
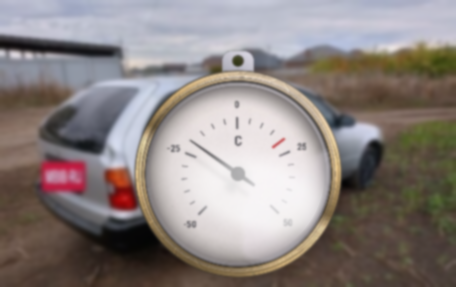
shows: -20 °C
